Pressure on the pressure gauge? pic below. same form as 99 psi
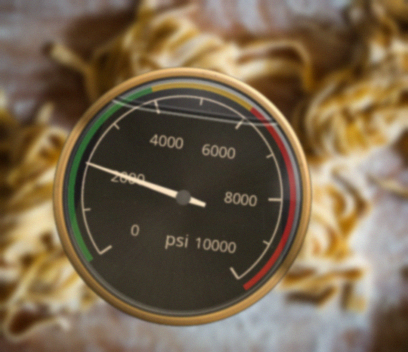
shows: 2000 psi
